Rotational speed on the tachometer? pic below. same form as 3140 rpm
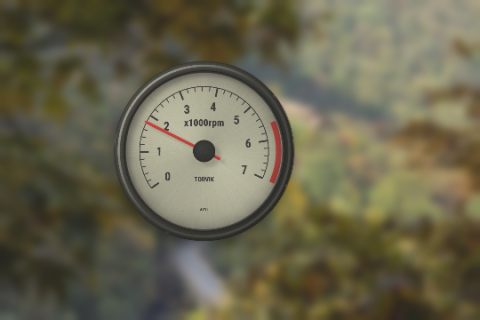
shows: 1800 rpm
